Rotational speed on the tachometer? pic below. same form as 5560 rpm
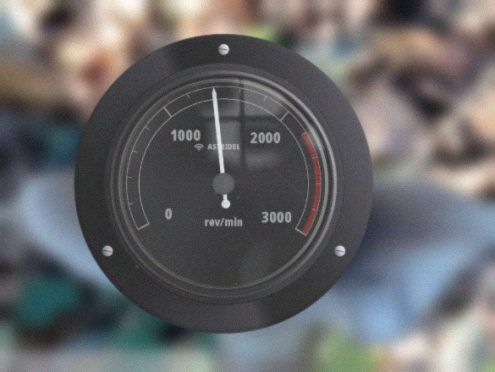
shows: 1400 rpm
